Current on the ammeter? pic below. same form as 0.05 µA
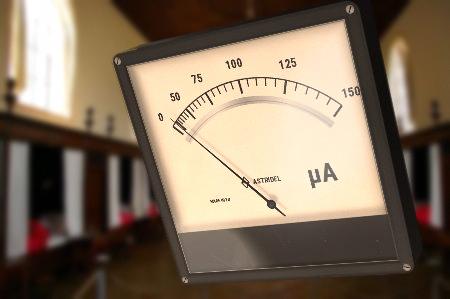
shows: 25 µA
